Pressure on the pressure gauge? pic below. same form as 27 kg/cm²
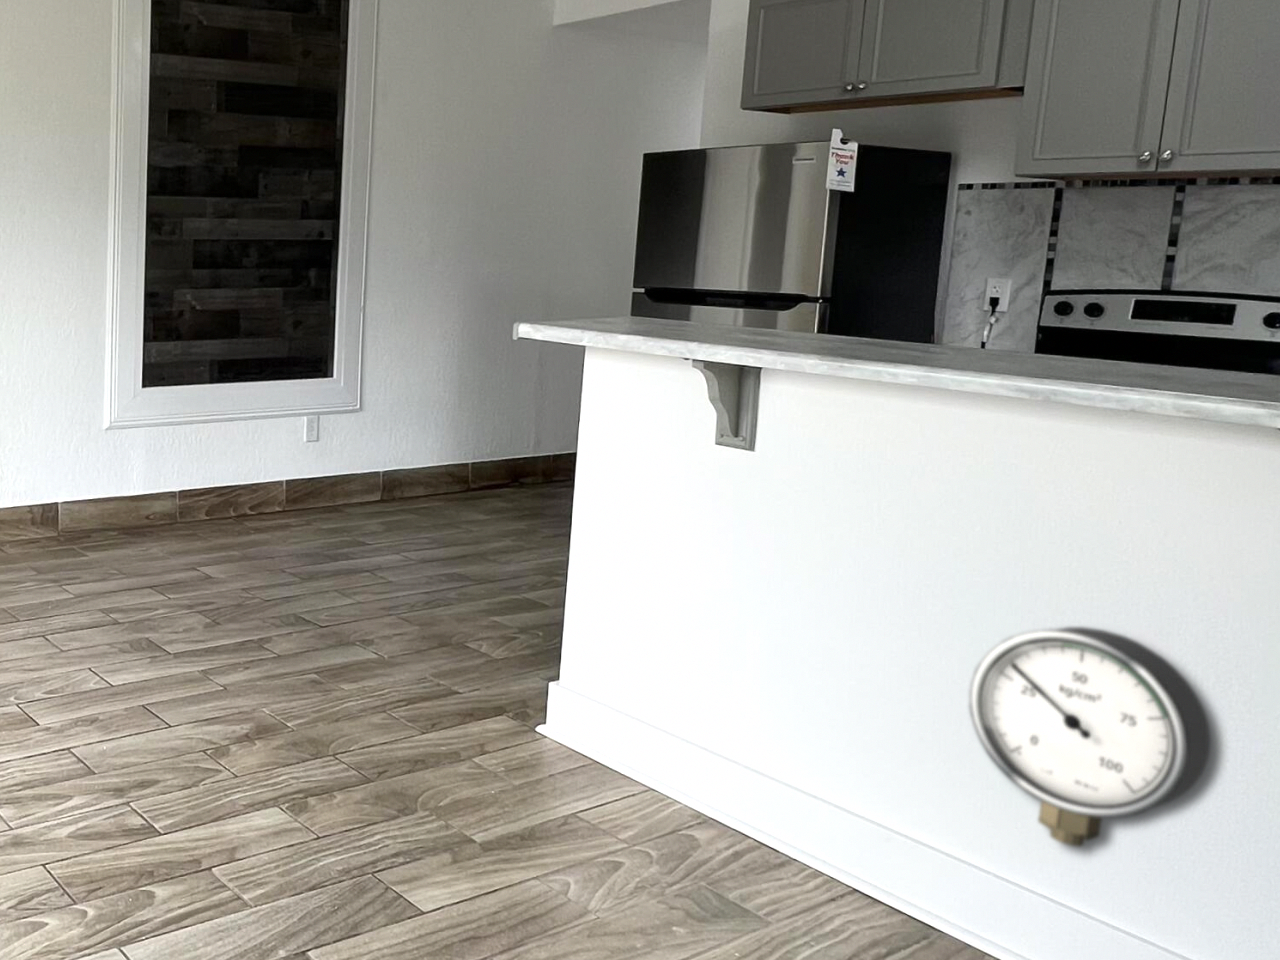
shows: 30 kg/cm²
